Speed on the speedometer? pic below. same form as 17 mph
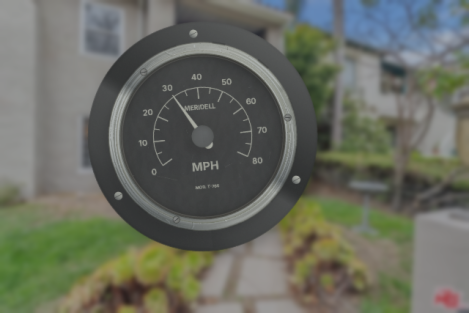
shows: 30 mph
